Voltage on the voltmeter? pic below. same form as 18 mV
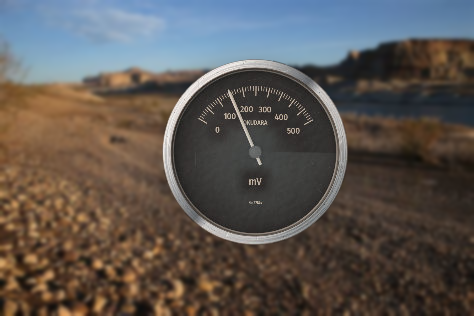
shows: 150 mV
